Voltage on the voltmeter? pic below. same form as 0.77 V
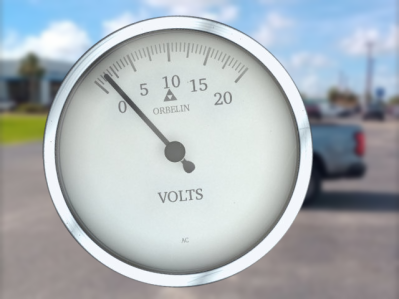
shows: 1.5 V
